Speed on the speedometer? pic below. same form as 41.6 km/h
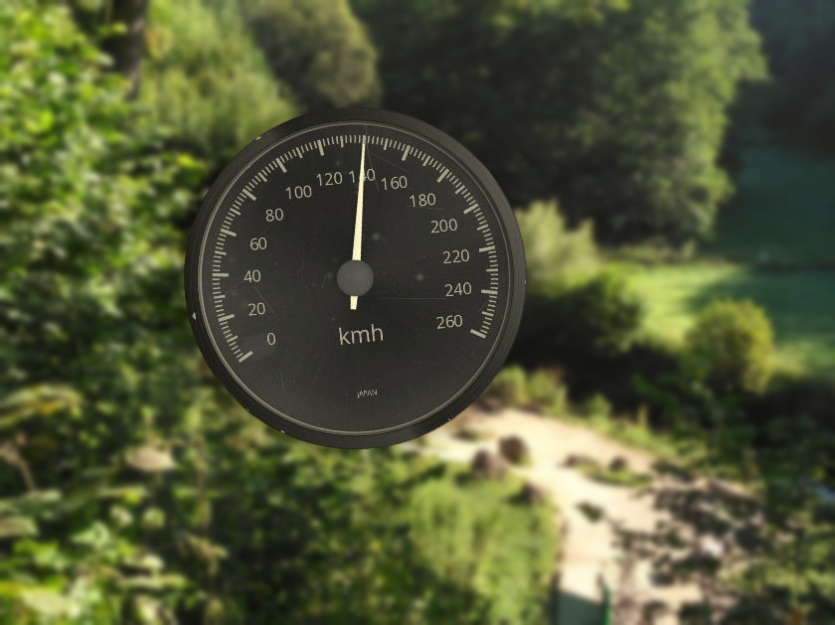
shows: 140 km/h
